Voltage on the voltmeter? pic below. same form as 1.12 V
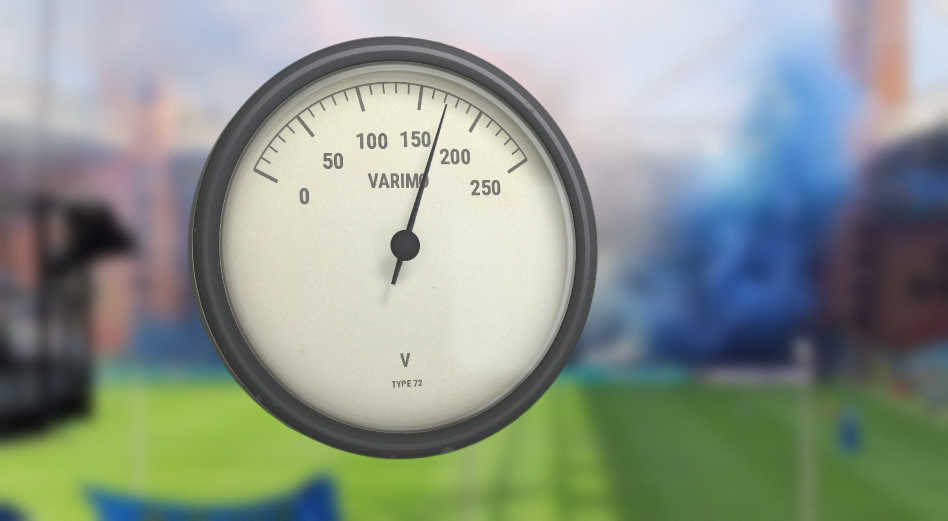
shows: 170 V
